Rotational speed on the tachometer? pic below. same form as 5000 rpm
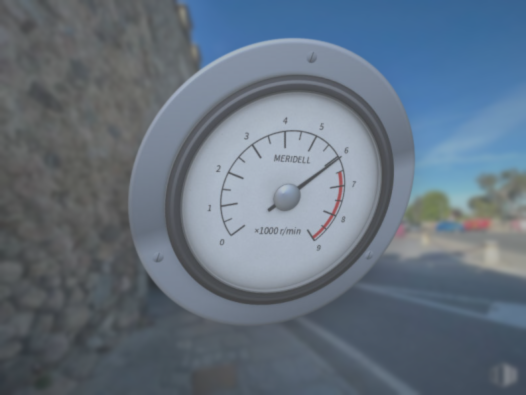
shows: 6000 rpm
